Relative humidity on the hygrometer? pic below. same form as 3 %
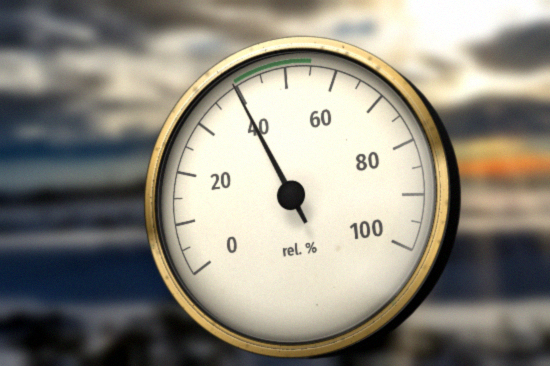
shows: 40 %
